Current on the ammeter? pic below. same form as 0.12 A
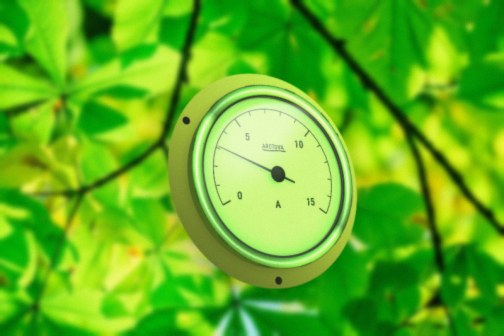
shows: 3 A
